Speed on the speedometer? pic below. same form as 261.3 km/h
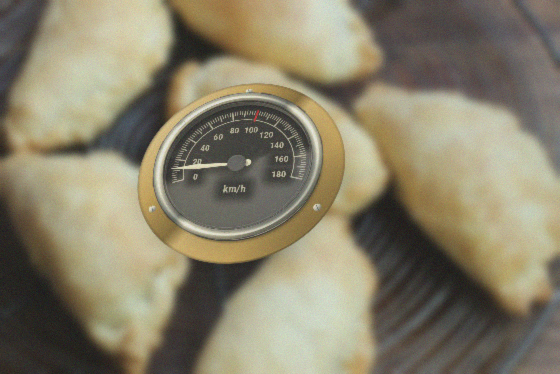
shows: 10 km/h
